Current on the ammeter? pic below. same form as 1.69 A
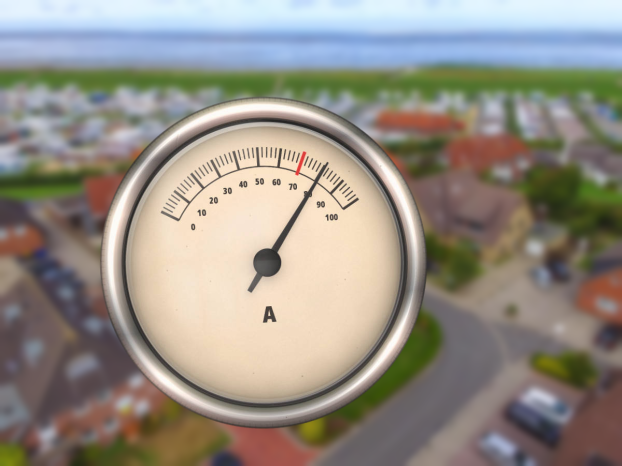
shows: 80 A
